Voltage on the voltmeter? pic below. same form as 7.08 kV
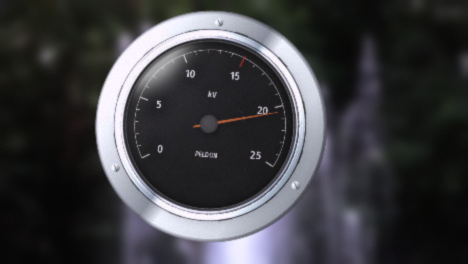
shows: 20.5 kV
